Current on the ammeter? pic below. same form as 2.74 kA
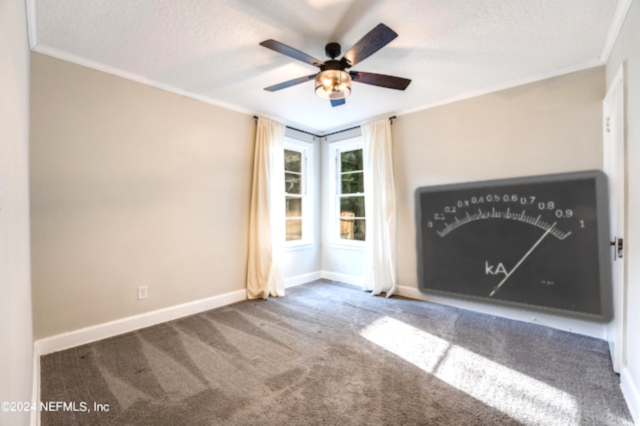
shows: 0.9 kA
